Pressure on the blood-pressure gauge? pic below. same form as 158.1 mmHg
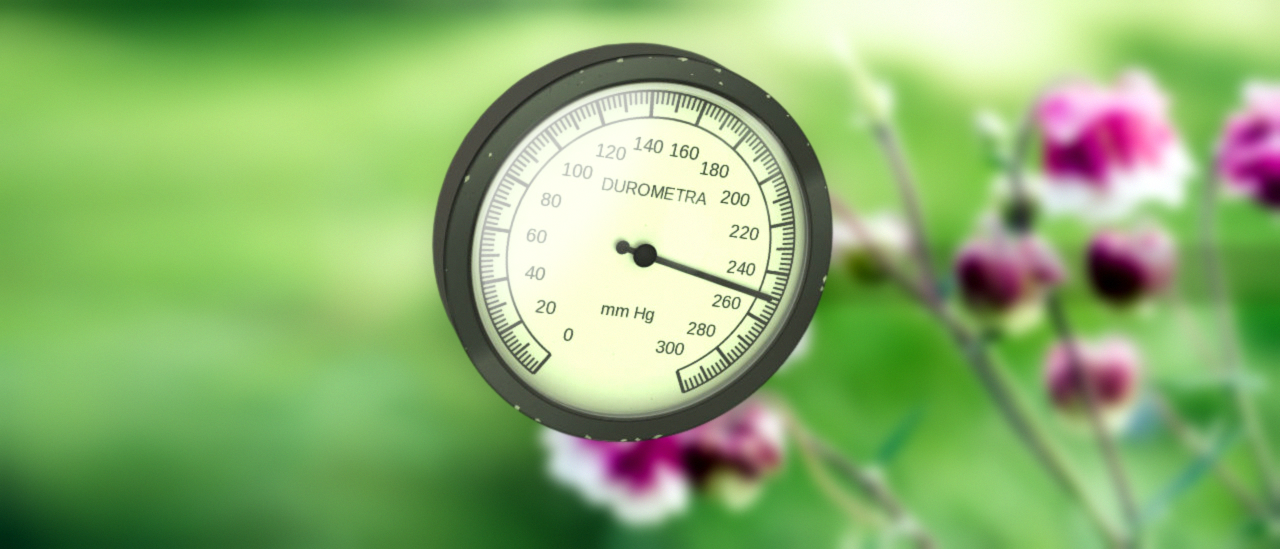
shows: 250 mmHg
